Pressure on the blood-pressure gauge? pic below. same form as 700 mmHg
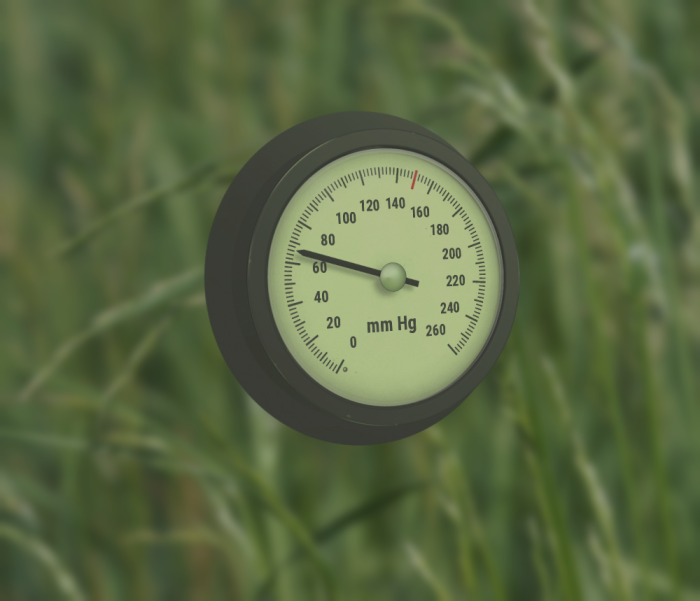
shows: 66 mmHg
